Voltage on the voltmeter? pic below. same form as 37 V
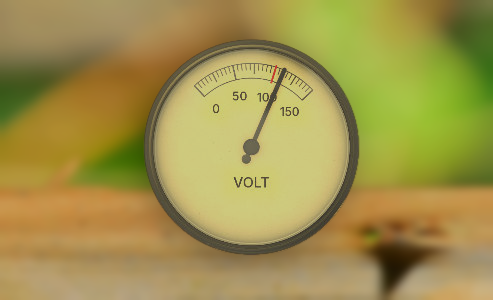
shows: 110 V
